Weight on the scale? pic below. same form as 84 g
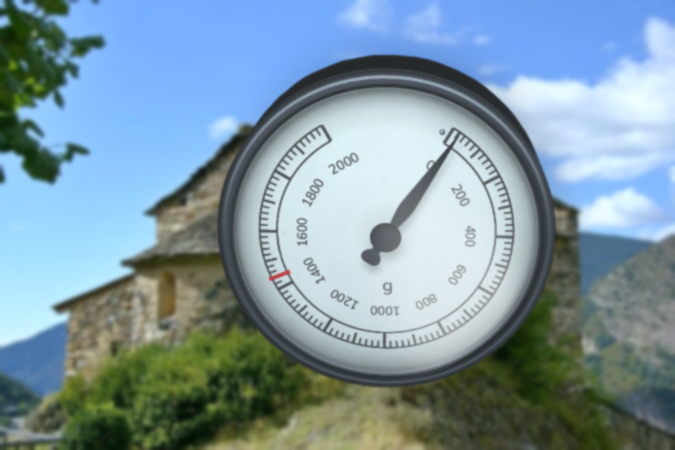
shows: 20 g
